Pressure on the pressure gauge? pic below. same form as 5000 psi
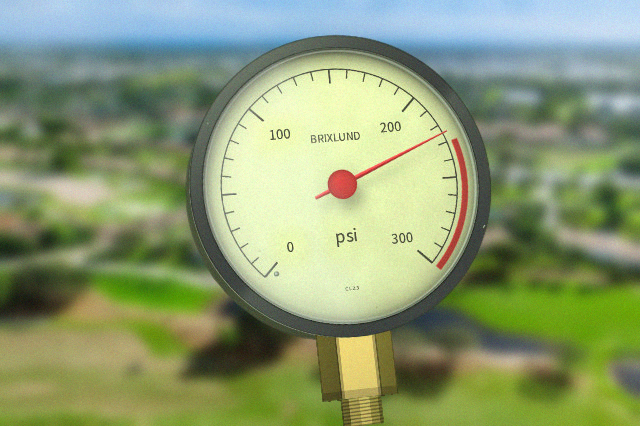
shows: 225 psi
